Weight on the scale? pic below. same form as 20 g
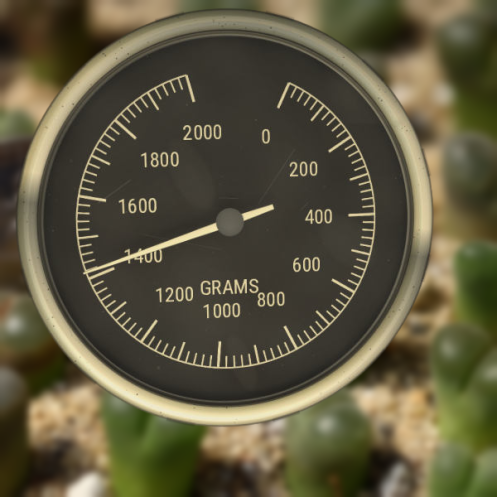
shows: 1420 g
